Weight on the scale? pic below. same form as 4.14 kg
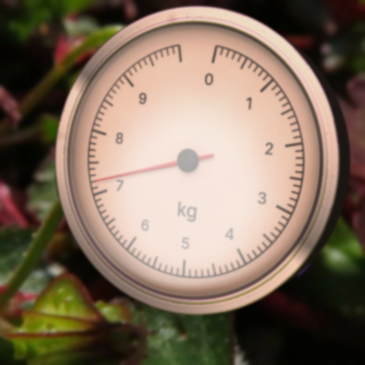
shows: 7.2 kg
